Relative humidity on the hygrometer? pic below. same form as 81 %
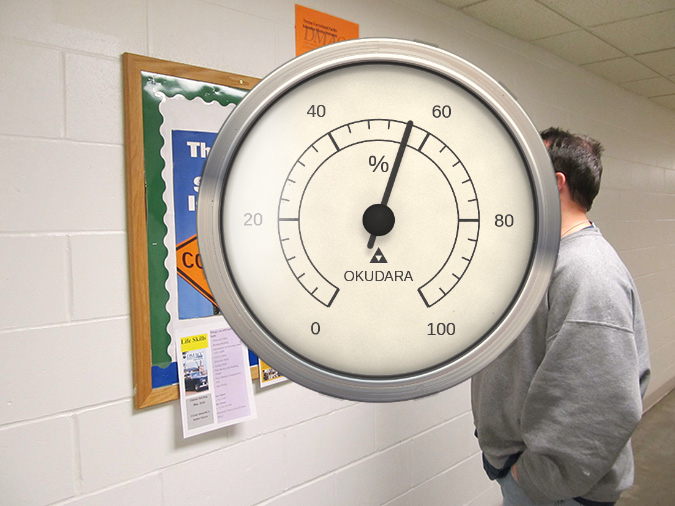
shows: 56 %
